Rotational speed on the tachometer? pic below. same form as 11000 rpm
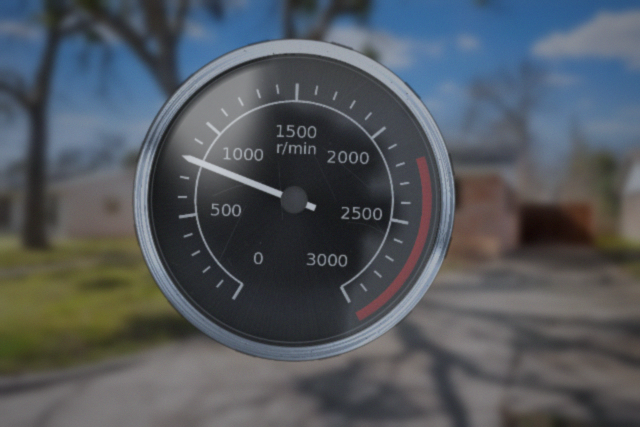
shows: 800 rpm
